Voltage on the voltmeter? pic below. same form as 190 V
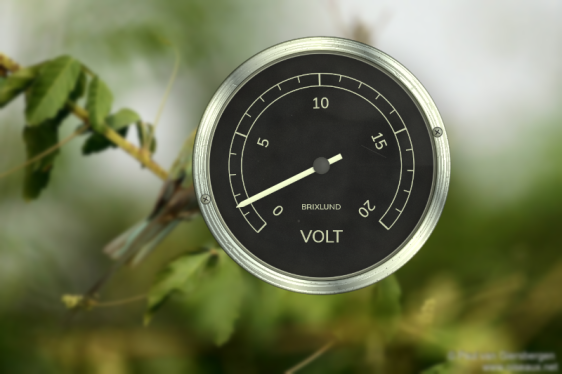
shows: 1.5 V
